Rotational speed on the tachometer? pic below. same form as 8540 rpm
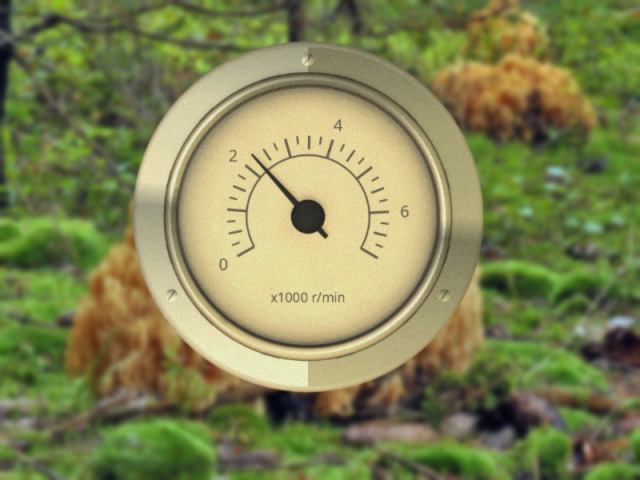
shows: 2250 rpm
